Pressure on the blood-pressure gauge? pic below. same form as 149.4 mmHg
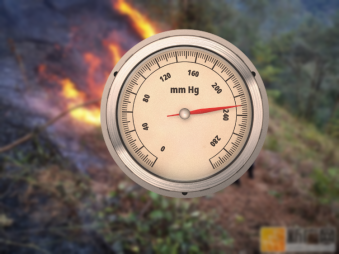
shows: 230 mmHg
